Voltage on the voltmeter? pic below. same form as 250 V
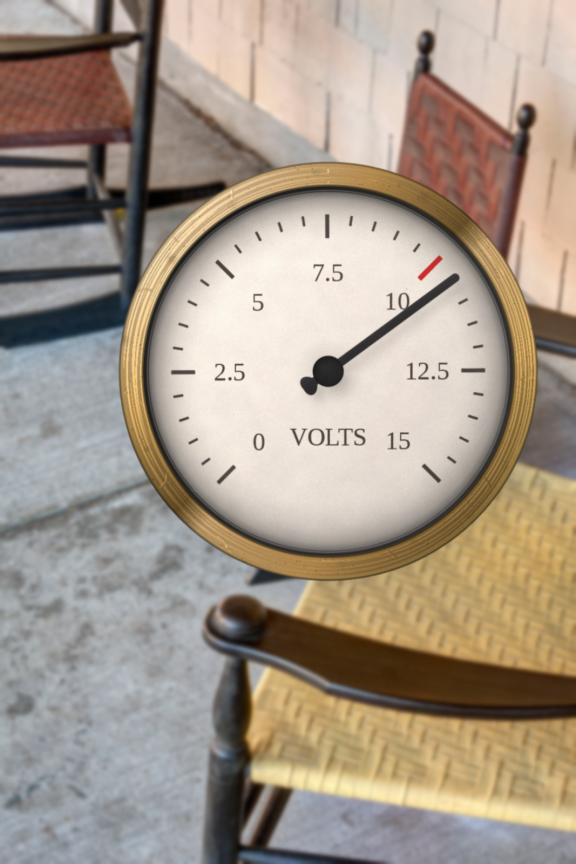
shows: 10.5 V
